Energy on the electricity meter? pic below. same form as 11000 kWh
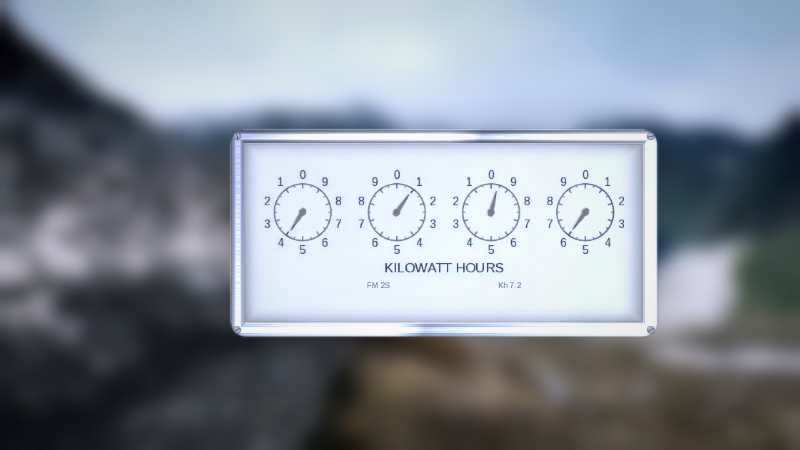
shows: 4096 kWh
